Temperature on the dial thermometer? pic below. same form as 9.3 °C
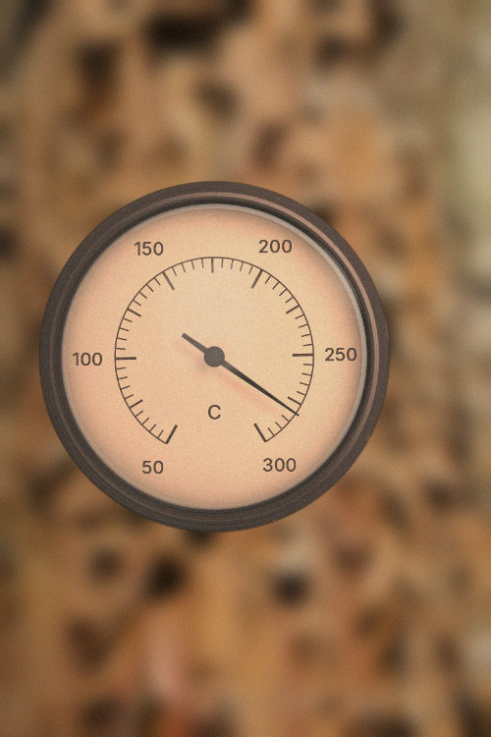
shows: 280 °C
